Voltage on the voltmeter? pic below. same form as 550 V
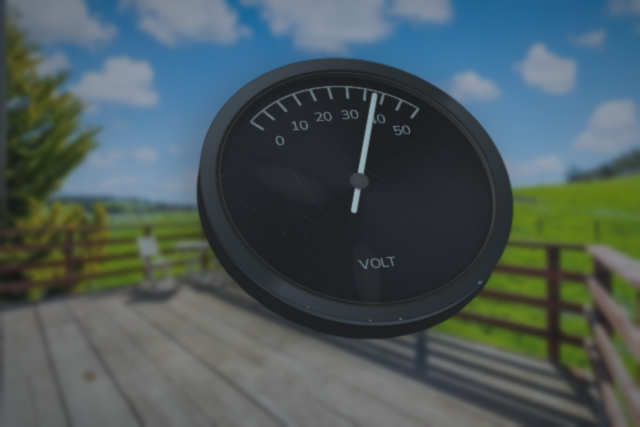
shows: 37.5 V
